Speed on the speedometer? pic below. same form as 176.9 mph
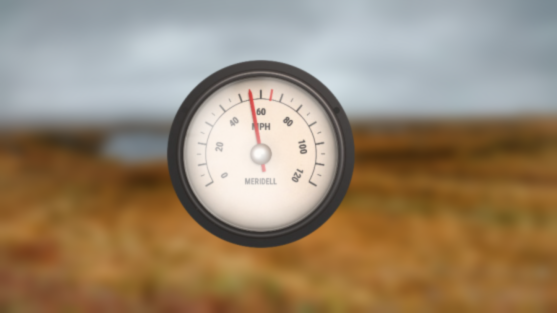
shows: 55 mph
